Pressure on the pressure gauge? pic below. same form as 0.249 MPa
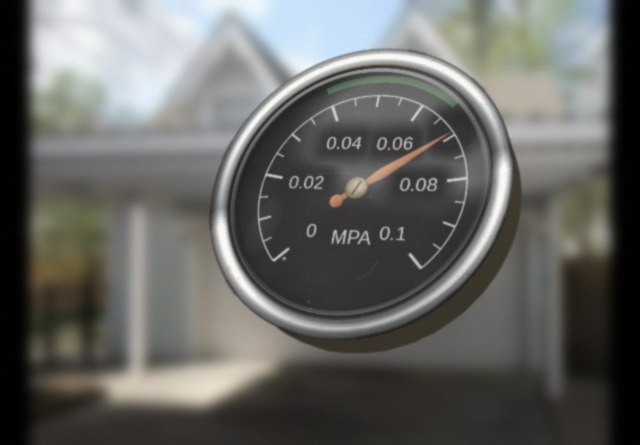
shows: 0.07 MPa
